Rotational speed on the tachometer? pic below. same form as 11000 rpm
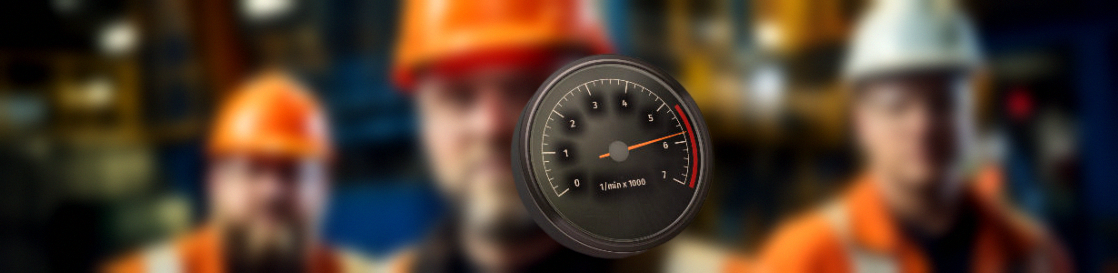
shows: 5800 rpm
